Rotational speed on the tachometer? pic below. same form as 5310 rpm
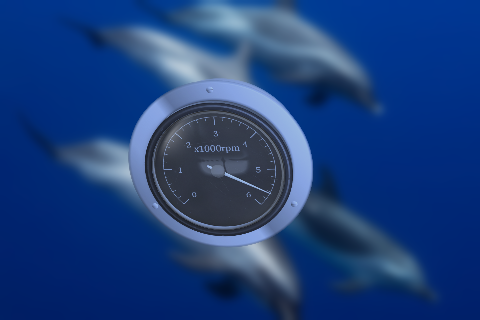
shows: 5600 rpm
